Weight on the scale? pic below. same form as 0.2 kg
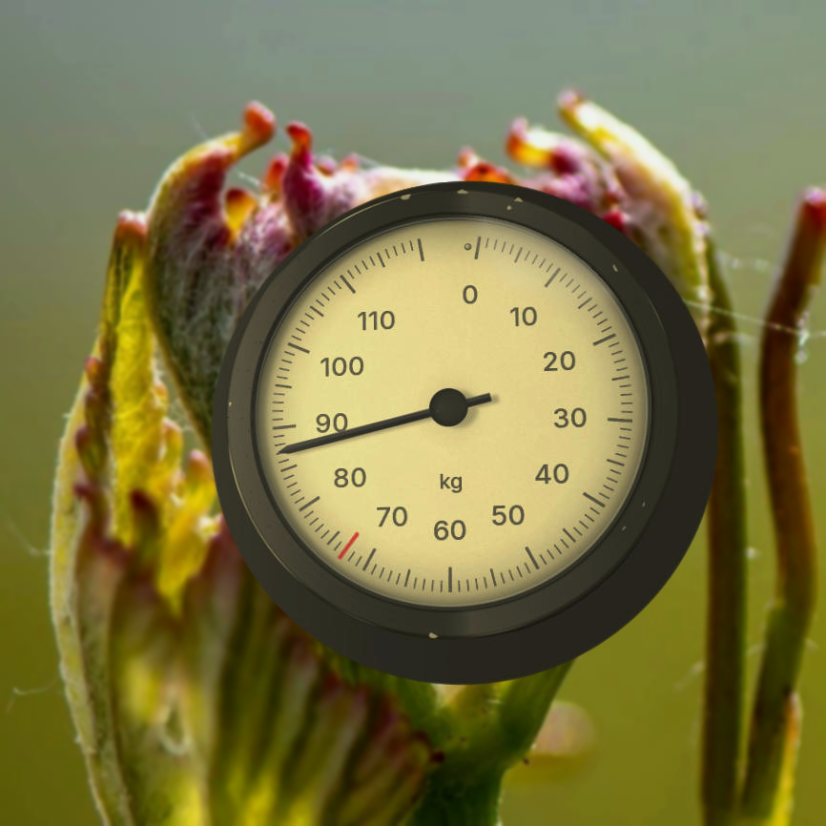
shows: 87 kg
